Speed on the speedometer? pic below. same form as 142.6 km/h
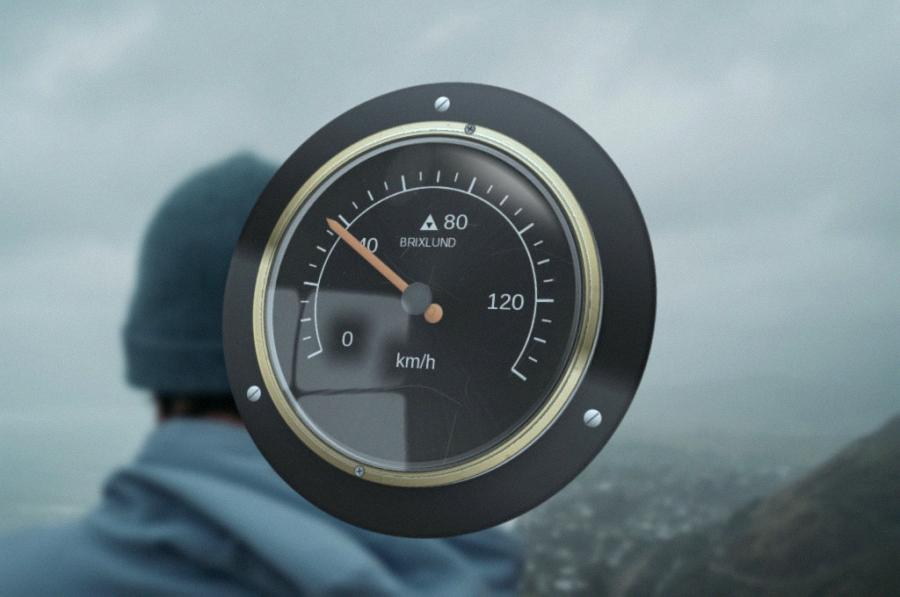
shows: 37.5 km/h
